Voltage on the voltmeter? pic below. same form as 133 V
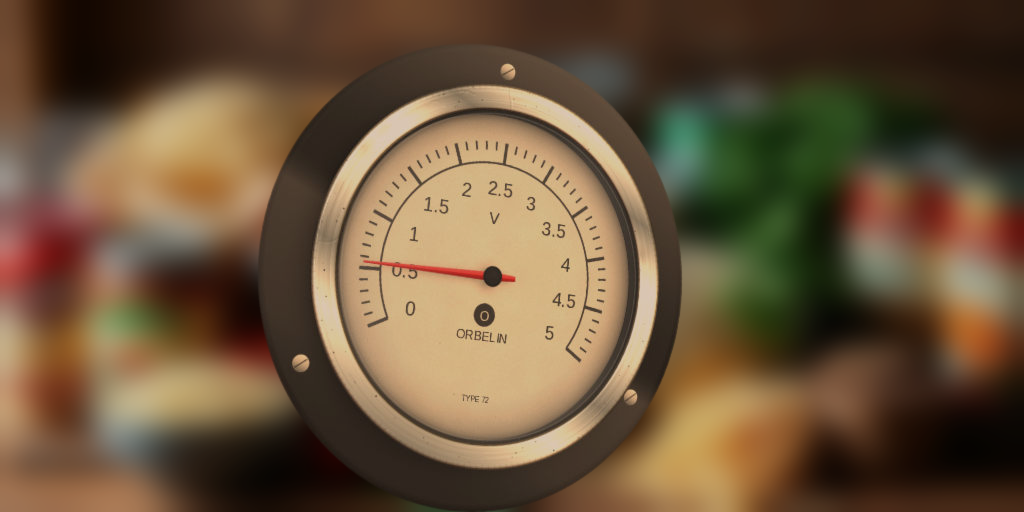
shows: 0.55 V
